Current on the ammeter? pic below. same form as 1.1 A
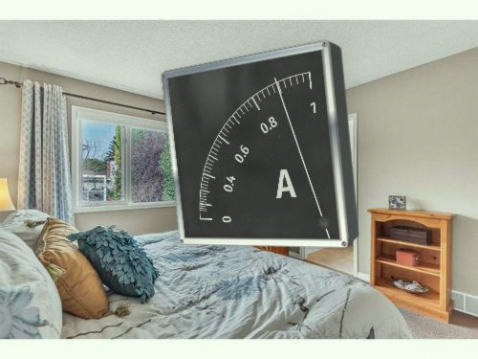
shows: 0.9 A
